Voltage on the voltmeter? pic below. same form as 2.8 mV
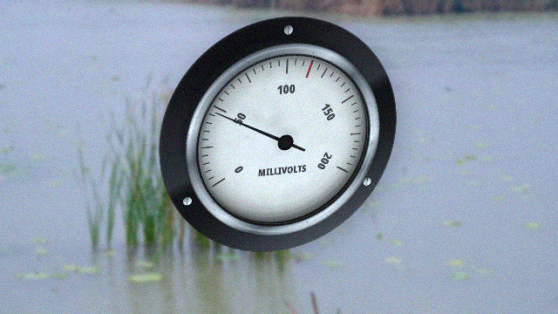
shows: 47.5 mV
